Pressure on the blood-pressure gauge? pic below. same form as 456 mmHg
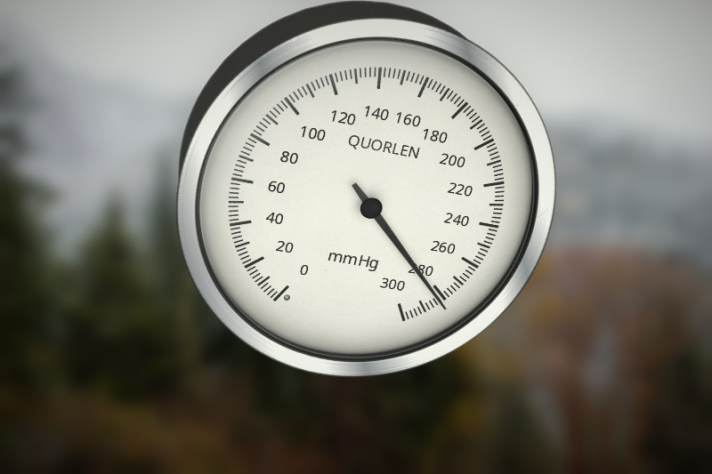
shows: 282 mmHg
